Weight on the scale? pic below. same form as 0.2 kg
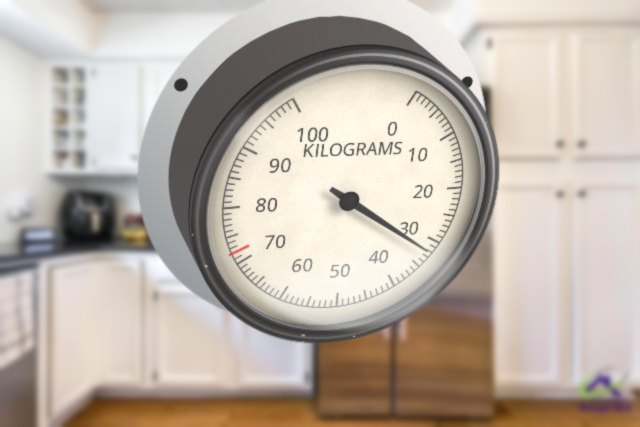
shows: 32 kg
